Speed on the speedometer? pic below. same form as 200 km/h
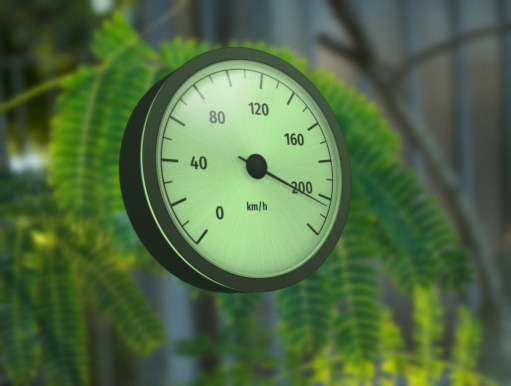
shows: 205 km/h
